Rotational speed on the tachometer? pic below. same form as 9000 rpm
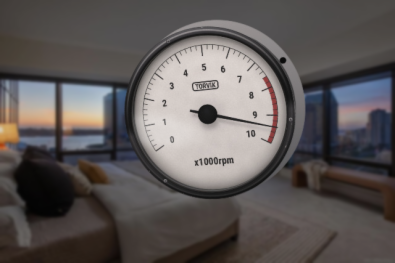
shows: 9400 rpm
